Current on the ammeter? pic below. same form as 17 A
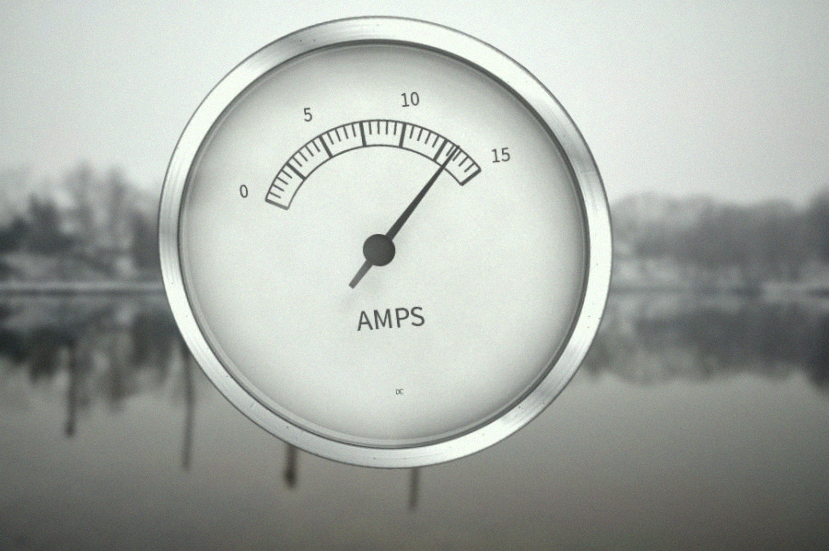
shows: 13.25 A
